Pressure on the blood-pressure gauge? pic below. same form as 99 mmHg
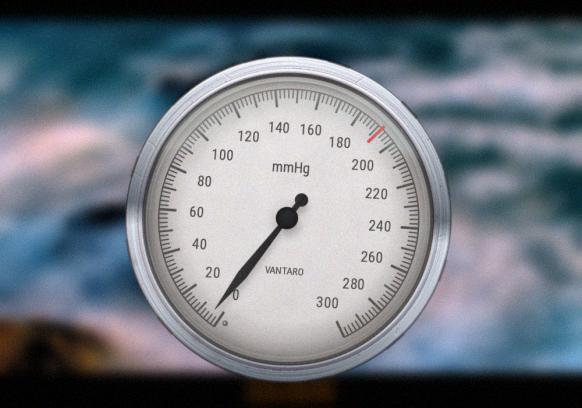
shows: 4 mmHg
